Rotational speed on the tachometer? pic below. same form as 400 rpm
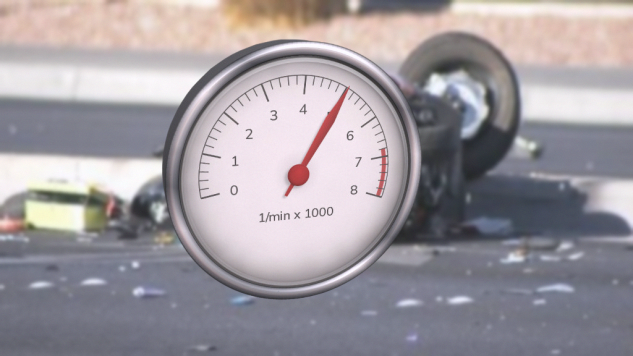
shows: 5000 rpm
